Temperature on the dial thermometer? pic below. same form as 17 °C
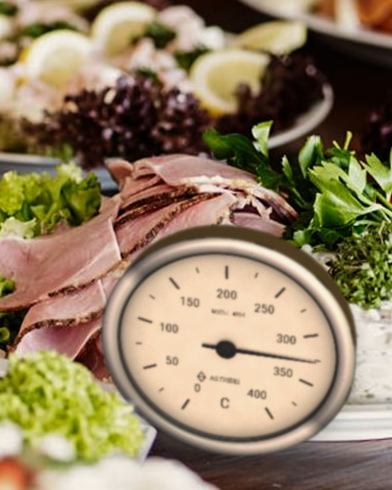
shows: 325 °C
